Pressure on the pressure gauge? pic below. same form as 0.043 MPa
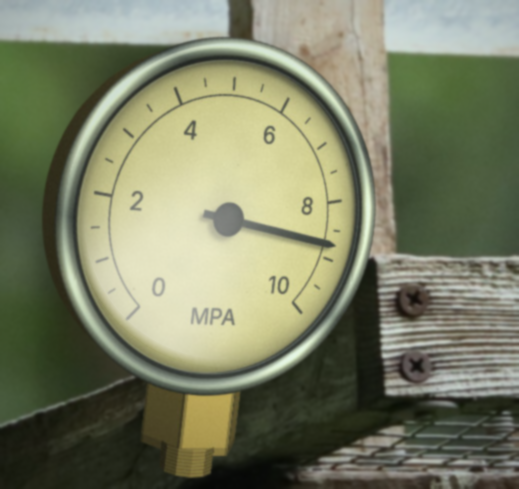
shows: 8.75 MPa
